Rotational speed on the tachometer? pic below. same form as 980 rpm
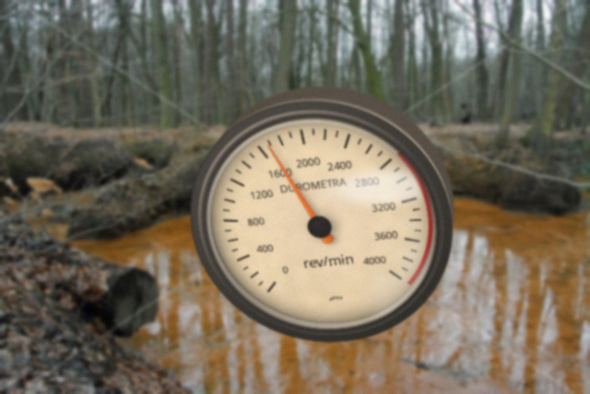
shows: 1700 rpm
